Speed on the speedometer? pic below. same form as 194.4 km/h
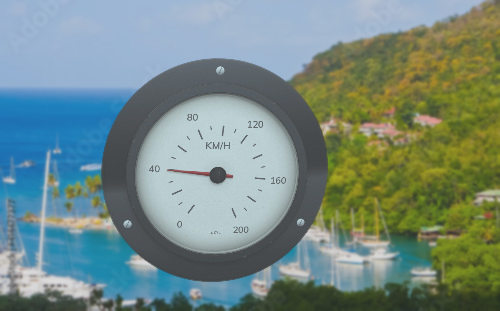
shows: 40 km/h
